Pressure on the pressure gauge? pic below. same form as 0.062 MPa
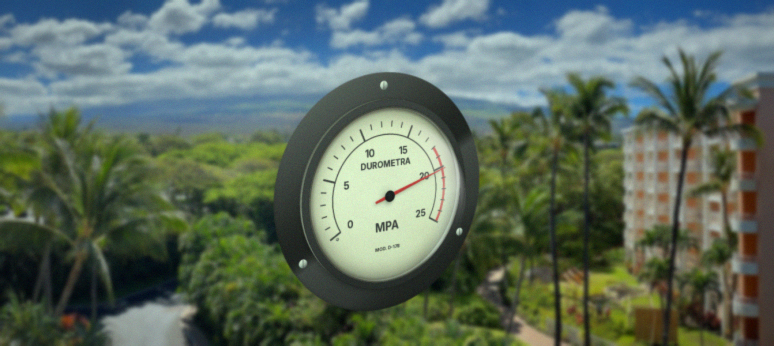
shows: 20 MPa
